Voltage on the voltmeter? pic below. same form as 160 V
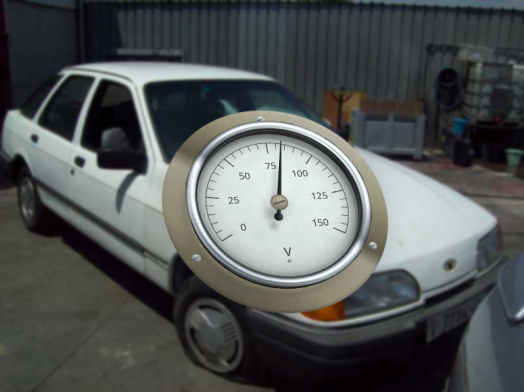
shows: 82.5 V
